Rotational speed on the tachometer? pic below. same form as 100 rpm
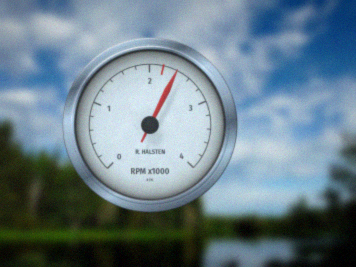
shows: 2400 rpm
